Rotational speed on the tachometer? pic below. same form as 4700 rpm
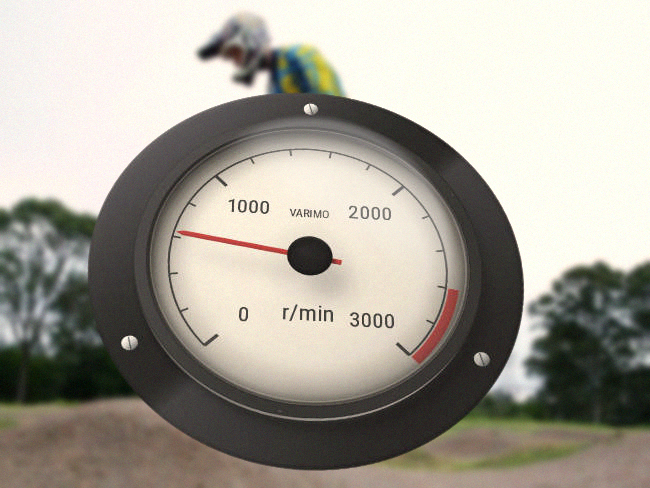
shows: 600 rpm
